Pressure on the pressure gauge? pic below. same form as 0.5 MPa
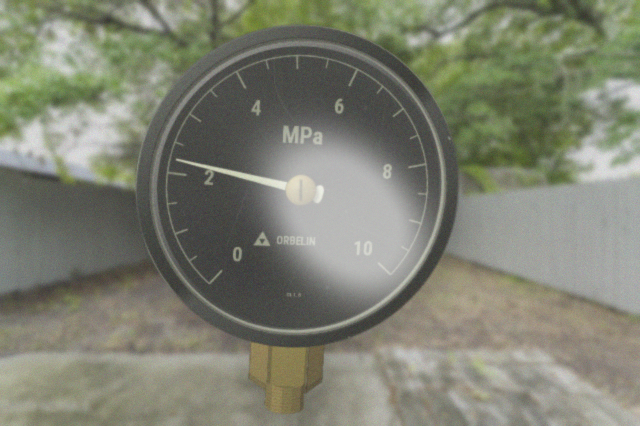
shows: 2.25 MPa
